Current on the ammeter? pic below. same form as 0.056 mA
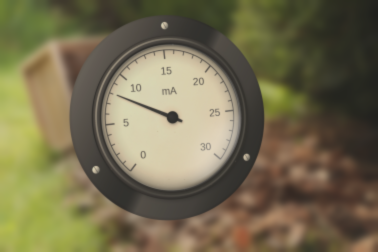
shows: 8 mA
